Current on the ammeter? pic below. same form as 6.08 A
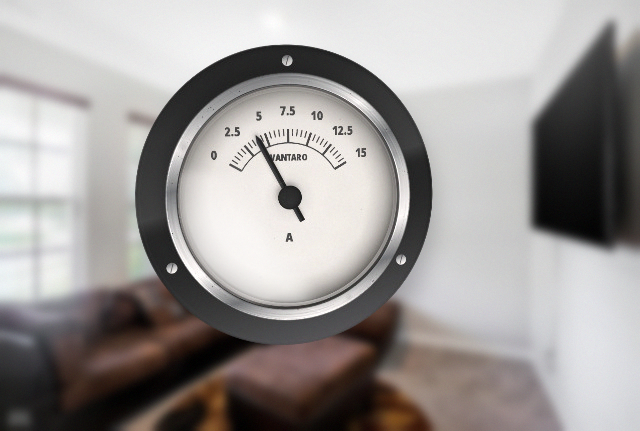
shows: 4 A
